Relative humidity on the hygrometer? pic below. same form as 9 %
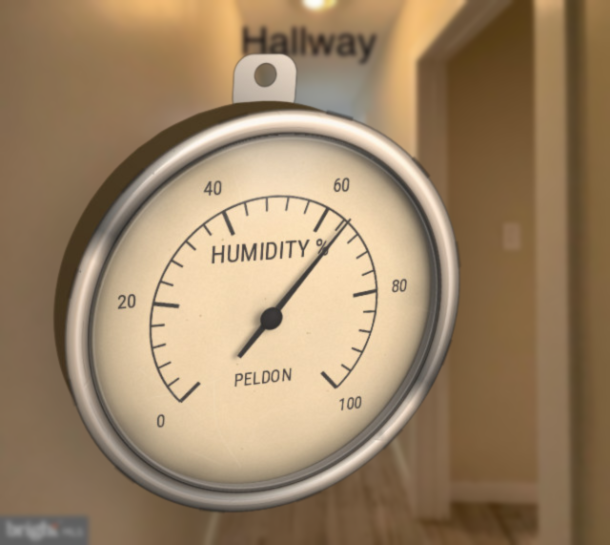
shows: 64 %
